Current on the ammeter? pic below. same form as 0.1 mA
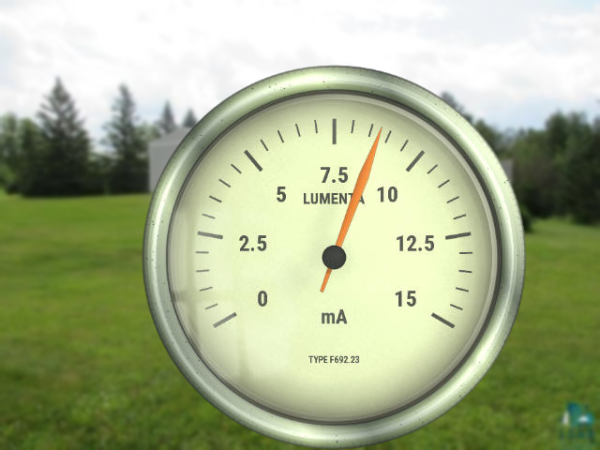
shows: 8.75 mA
